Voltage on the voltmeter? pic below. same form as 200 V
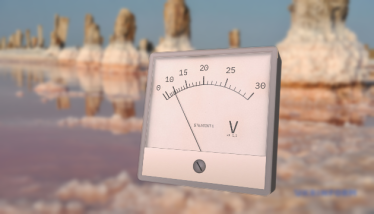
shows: 10 V
